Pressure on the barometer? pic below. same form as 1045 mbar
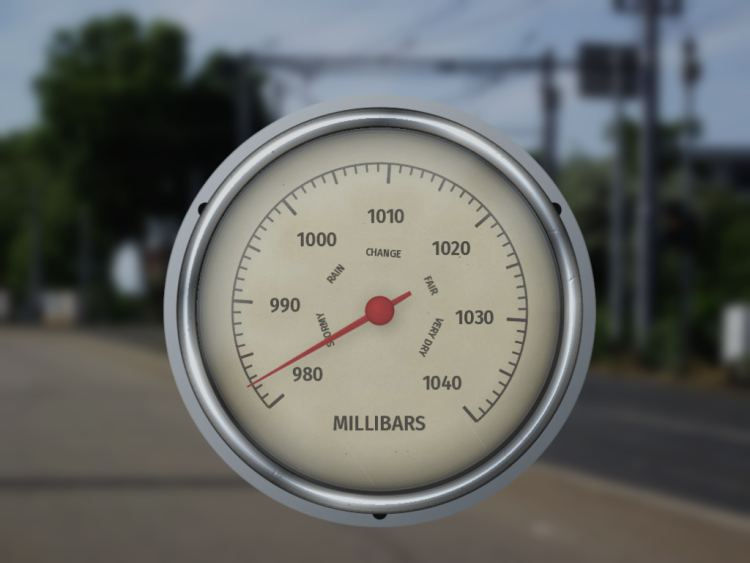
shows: 982.5 mbar
